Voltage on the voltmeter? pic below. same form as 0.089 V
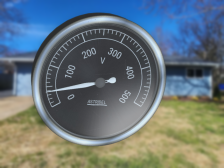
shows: 40 V
